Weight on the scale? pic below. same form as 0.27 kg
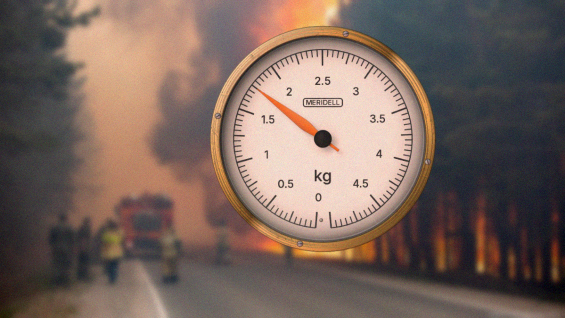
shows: 1.75 kg
